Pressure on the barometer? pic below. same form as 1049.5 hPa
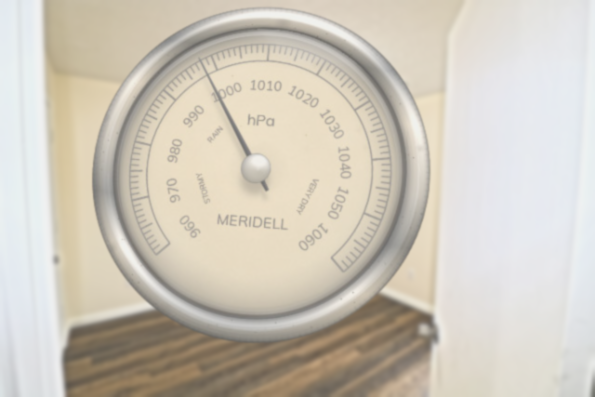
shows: 998 hPa
